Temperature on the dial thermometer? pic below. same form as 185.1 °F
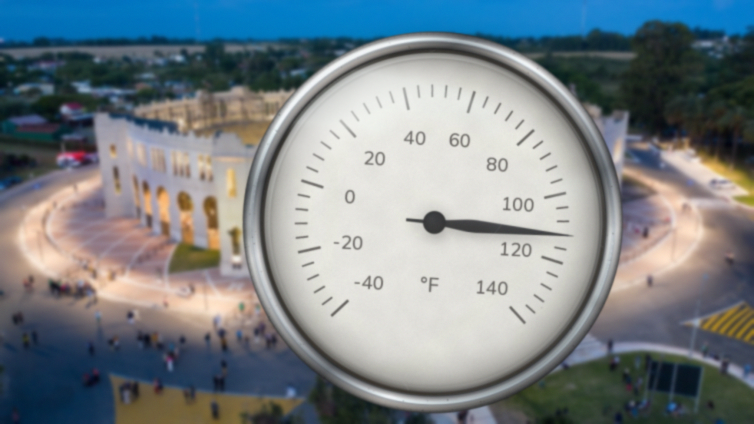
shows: 112 °F
